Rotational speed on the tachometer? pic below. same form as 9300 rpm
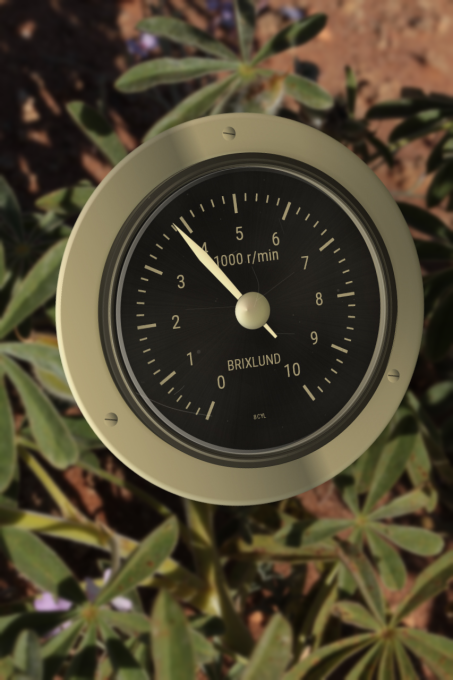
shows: 3800 rpm
